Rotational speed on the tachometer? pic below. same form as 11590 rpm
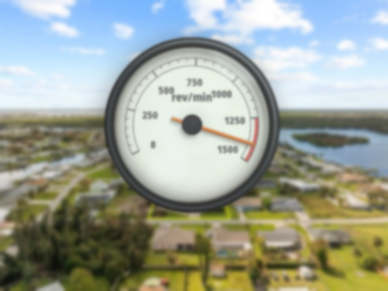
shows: 1400 rpm
